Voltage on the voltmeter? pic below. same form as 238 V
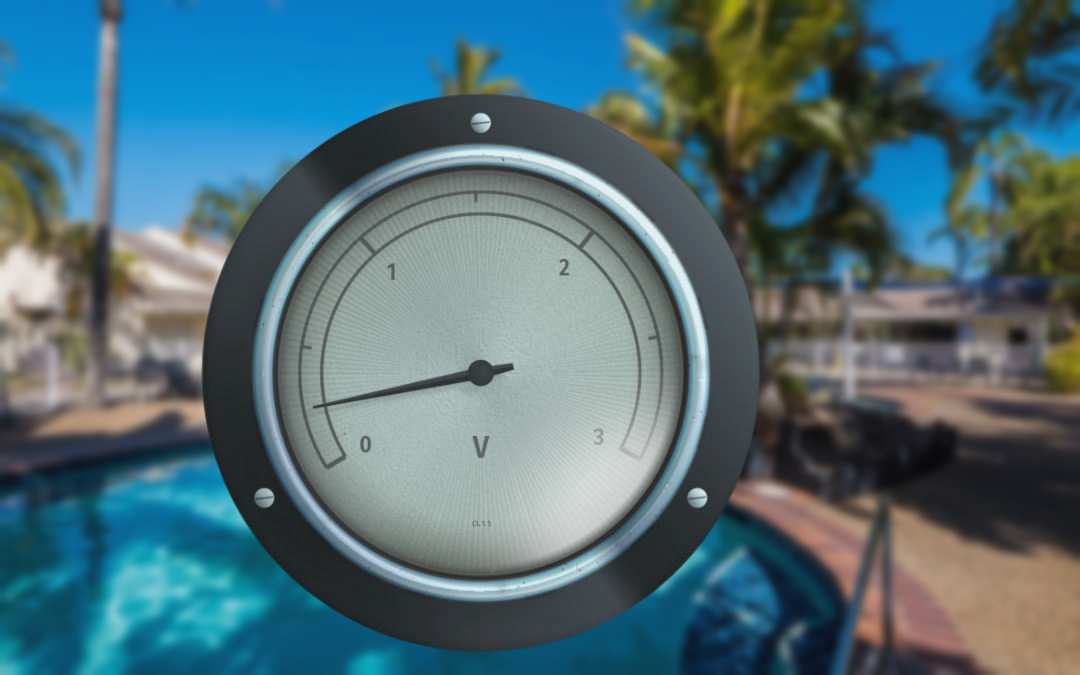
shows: 0.25 V
